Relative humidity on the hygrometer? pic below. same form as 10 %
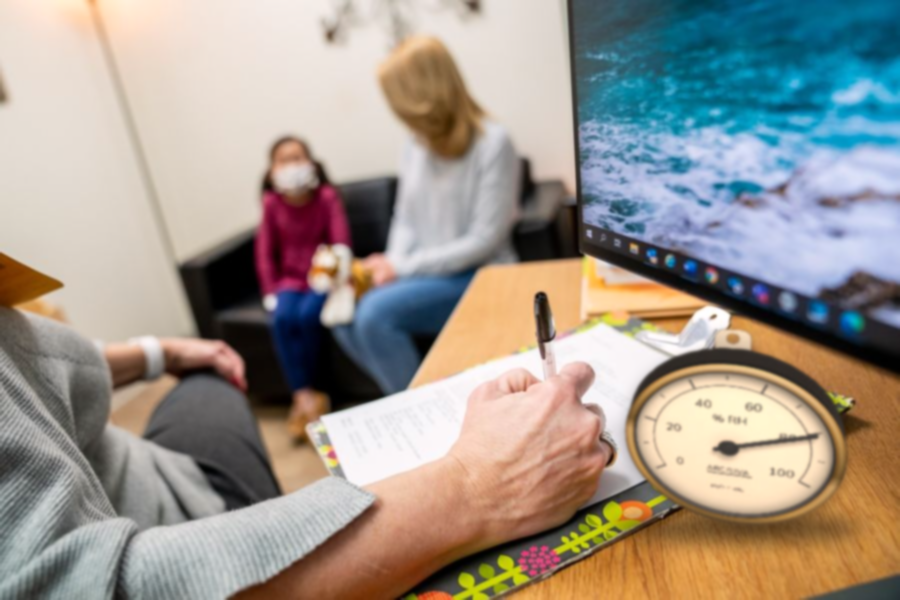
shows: 80 %
